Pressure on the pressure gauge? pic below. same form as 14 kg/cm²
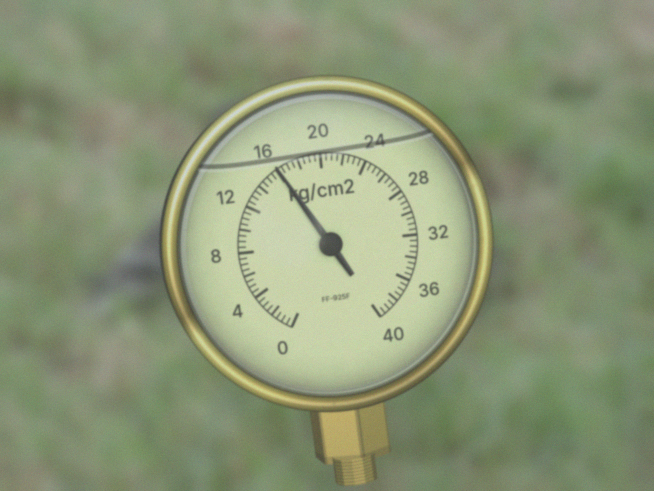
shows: 16 kg/cm²
